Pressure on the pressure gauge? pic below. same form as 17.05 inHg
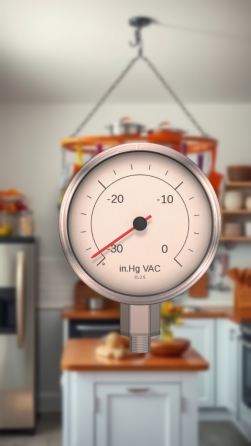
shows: -29 inHg
